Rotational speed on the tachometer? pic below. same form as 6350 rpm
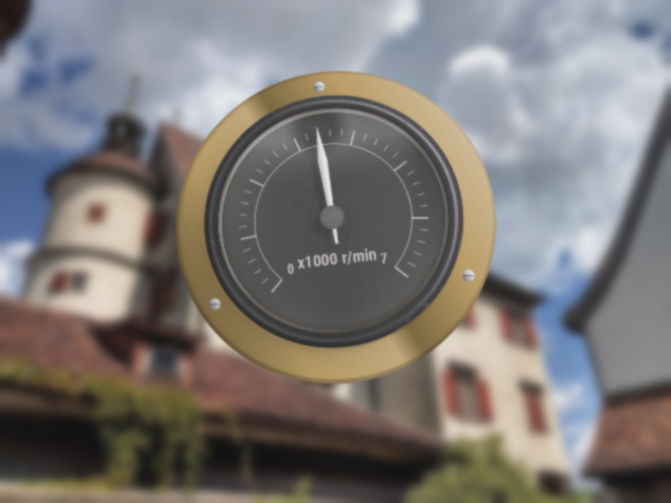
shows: 3400 rpm
